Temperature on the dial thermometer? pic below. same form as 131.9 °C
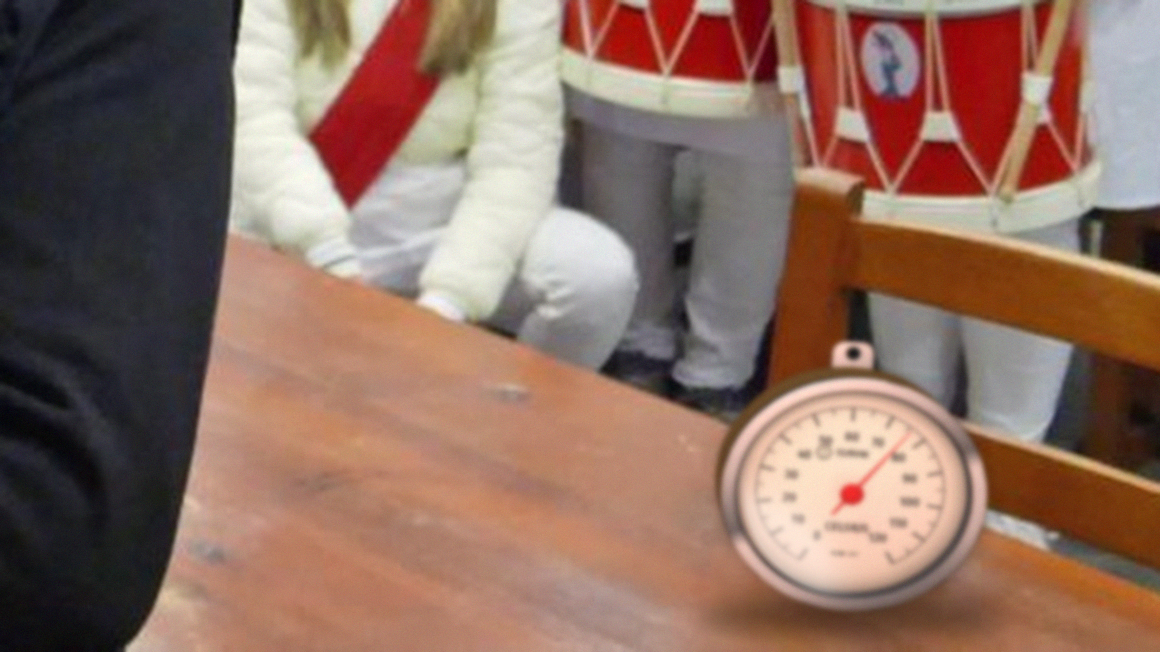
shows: 75 °C
